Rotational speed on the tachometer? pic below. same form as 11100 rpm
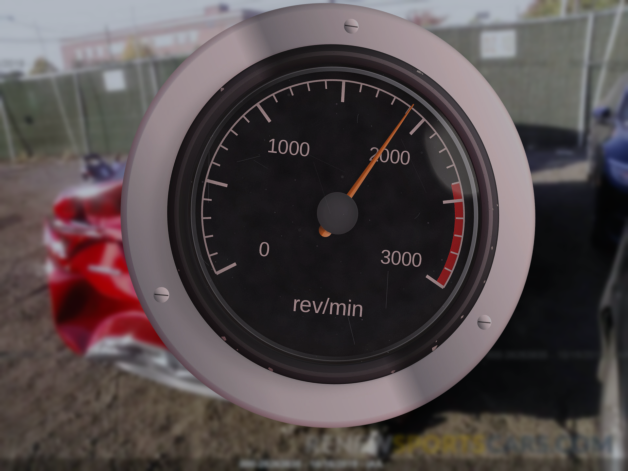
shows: 1900 rpm
